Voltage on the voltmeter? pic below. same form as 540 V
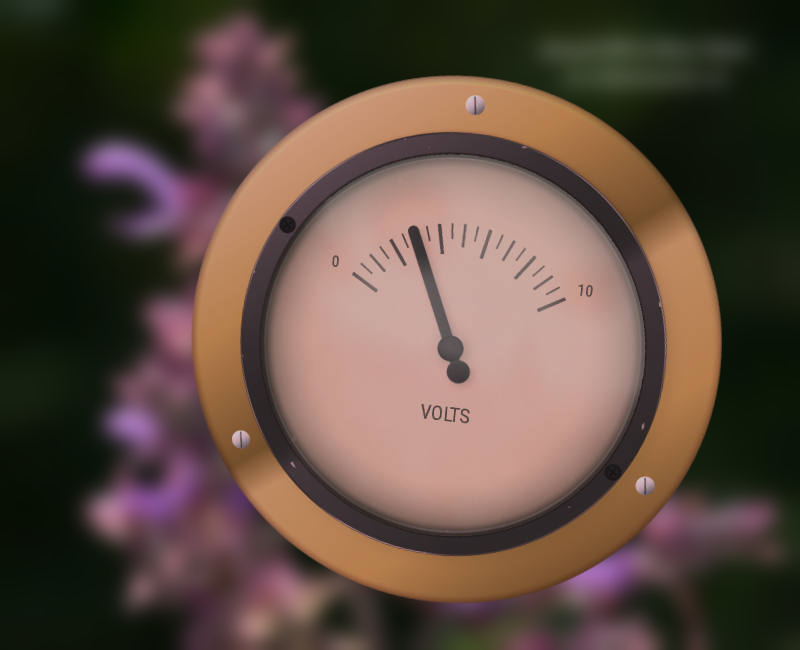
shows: 3 V
